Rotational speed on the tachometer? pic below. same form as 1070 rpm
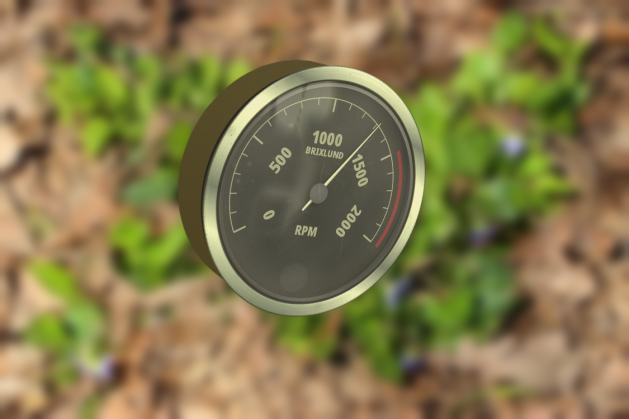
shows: 1300 rpm
